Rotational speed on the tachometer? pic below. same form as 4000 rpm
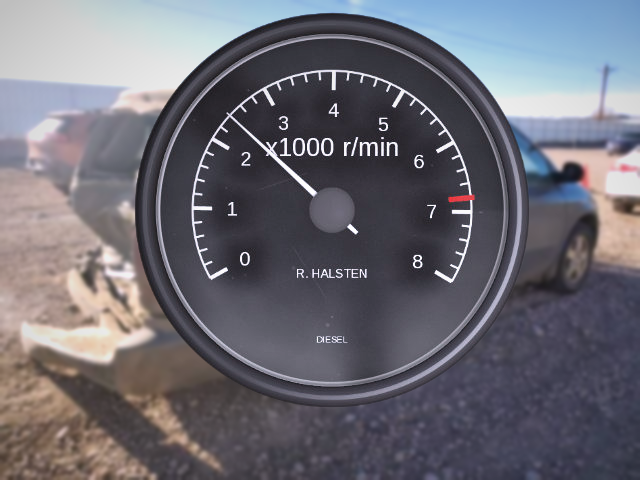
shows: 2400 rpm
